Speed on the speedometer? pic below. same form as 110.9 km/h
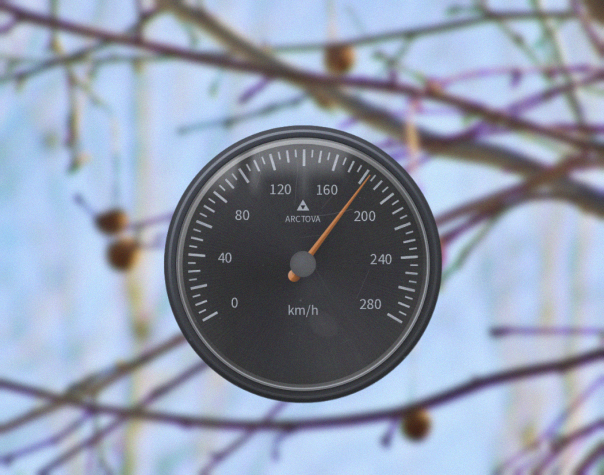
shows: 182.5 km/h
